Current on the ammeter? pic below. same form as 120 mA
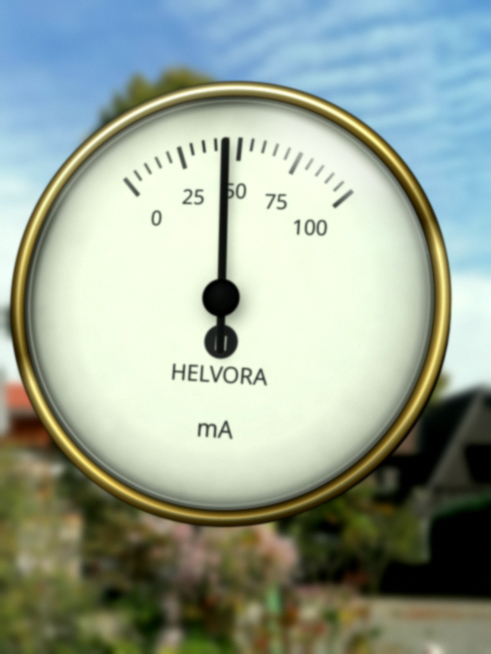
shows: 45 mA
